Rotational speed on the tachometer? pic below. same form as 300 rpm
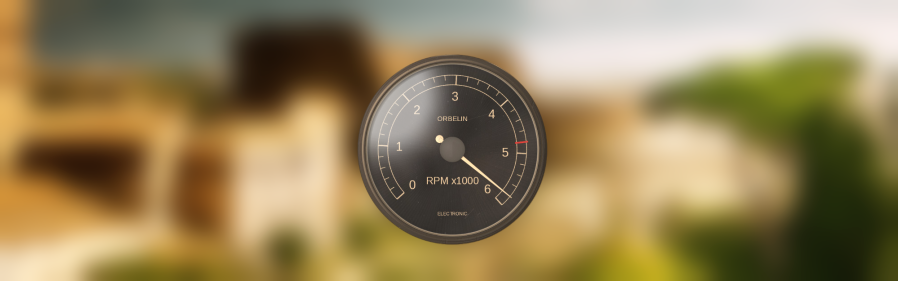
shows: 5800 rpm
